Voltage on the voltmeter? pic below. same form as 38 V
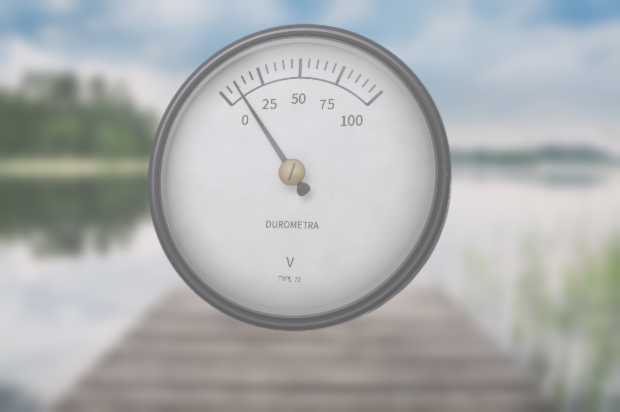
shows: 10 V
